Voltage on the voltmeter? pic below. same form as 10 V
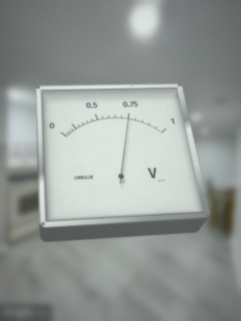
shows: 0.75 V
